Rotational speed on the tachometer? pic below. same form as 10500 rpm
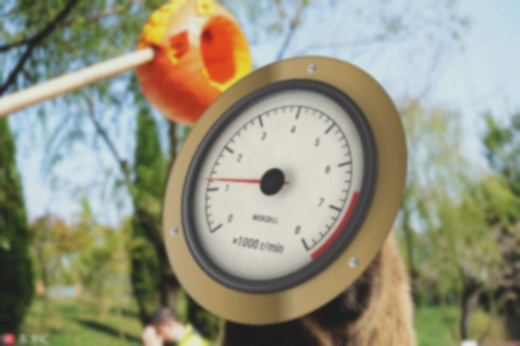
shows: 1200 rpm
